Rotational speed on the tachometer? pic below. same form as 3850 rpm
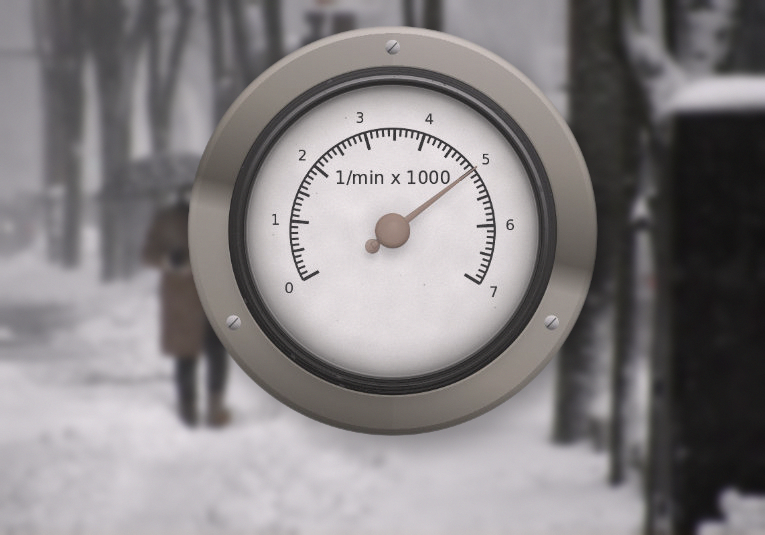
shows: 5000 rpm
